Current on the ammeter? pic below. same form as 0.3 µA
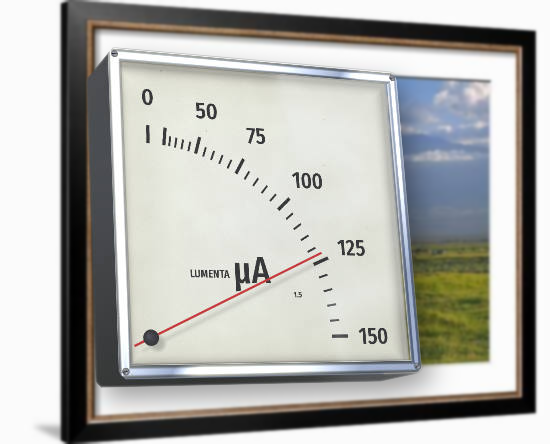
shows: 122.5 µA
